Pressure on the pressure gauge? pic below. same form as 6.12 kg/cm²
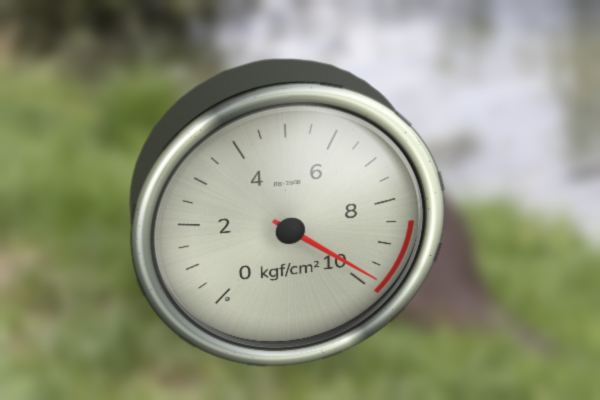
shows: 9.75 kg/cm²
